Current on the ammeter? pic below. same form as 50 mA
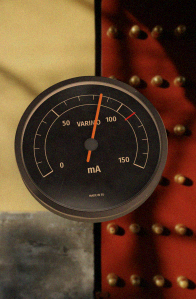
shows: 85 mA
